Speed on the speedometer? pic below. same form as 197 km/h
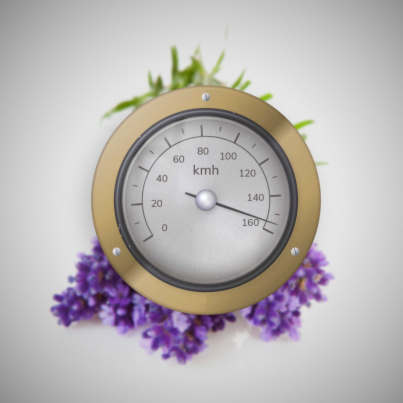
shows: 155 km/h
